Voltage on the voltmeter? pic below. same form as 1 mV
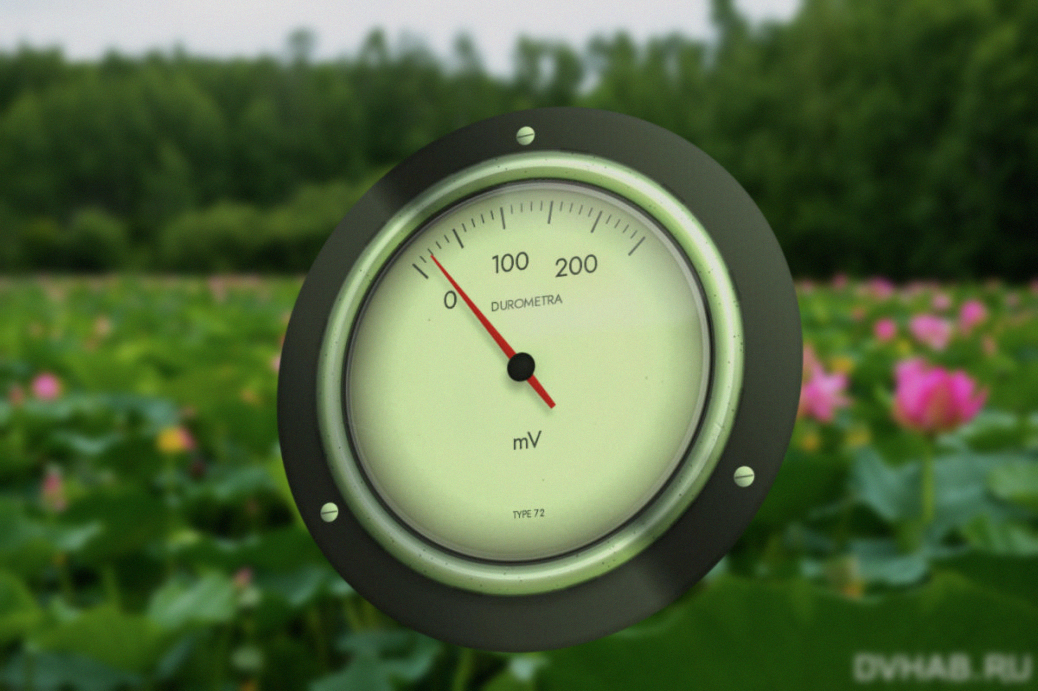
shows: 20 mV
